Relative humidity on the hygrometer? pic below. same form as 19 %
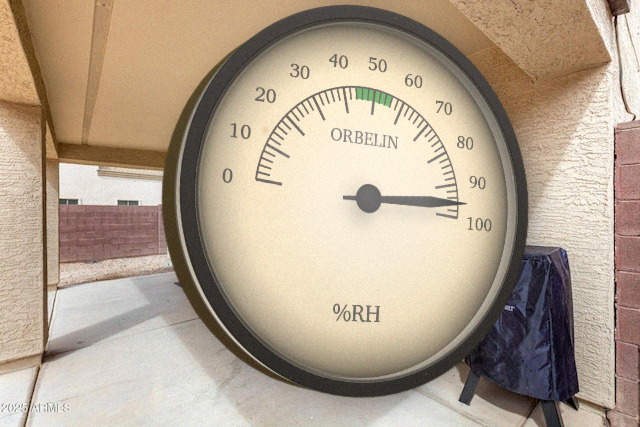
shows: 96 %
